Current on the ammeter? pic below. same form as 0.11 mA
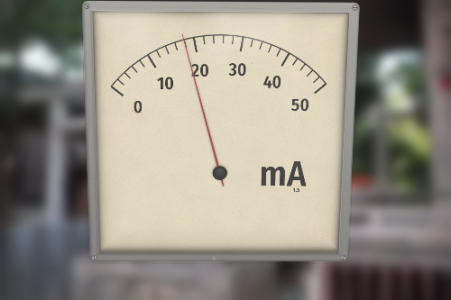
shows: 18 mA
